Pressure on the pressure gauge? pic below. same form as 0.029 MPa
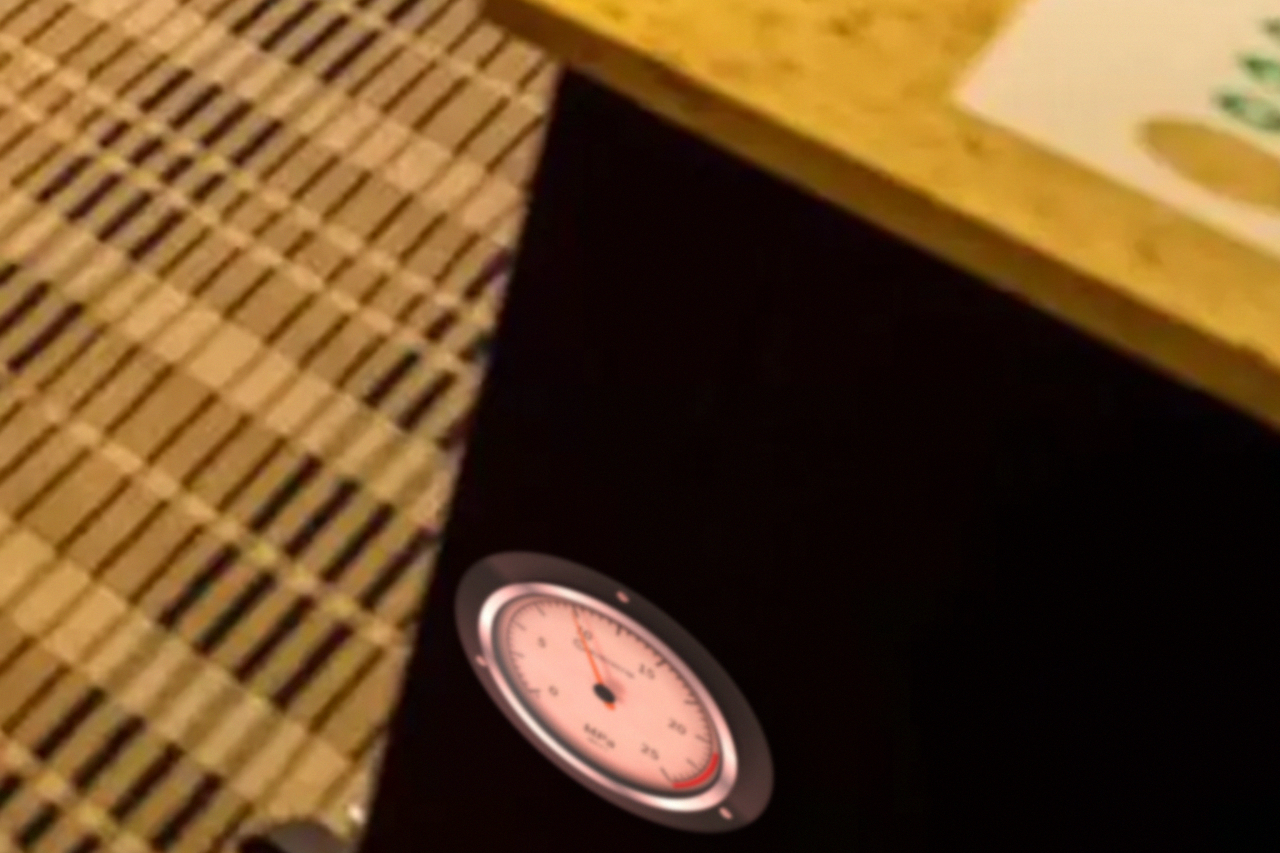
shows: 10 MPa
